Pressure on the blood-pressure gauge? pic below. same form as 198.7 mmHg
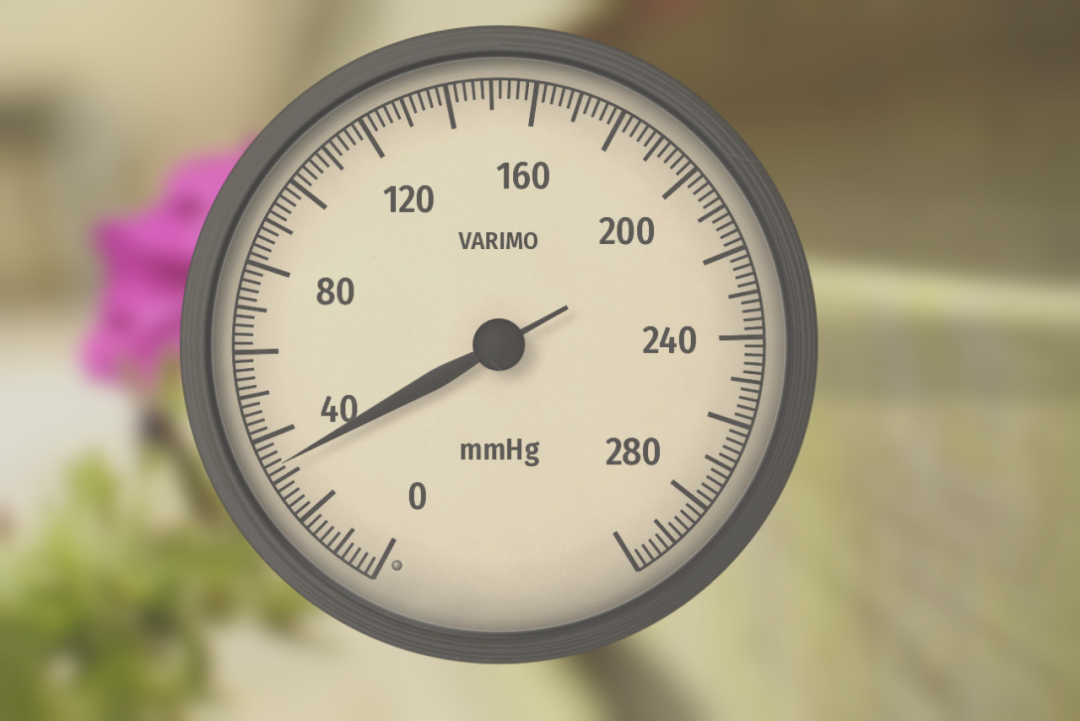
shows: 33 mmHg
